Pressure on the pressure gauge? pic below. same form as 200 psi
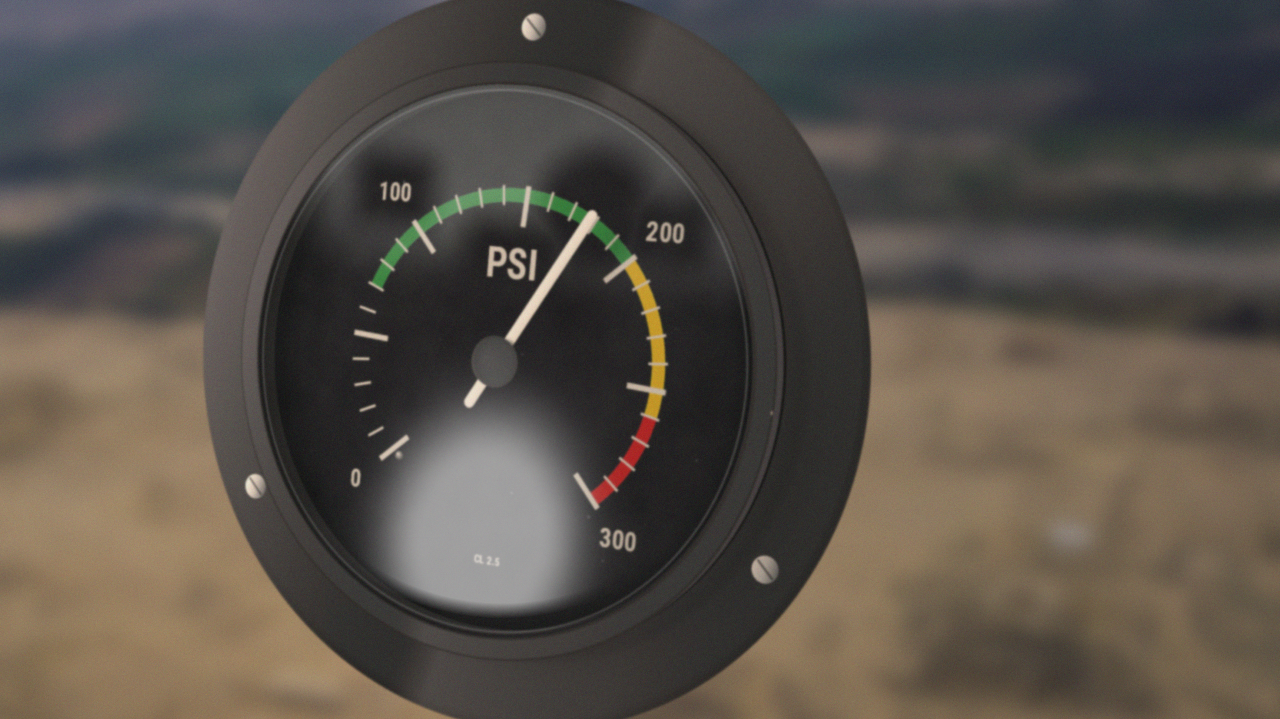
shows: 180 psi
